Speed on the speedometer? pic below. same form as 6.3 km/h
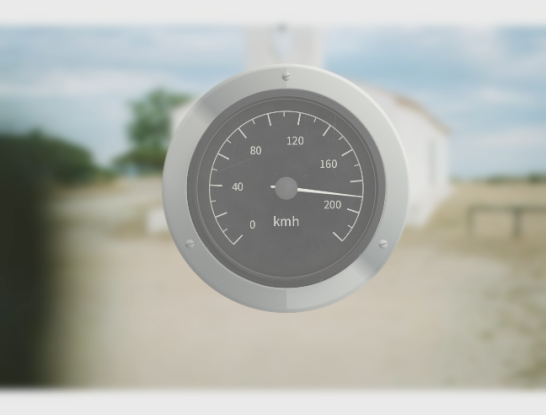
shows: 190 km/h
